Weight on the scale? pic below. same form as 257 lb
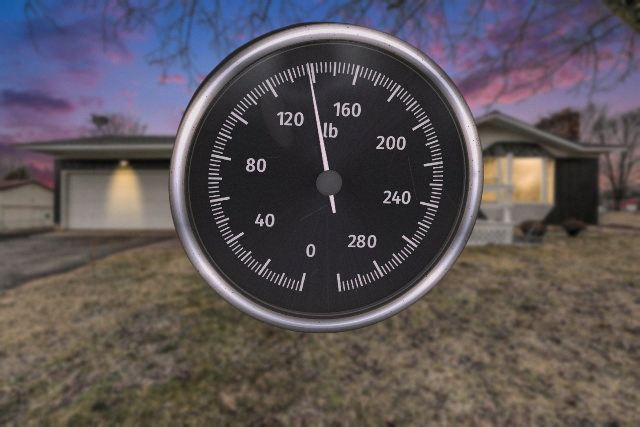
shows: 138 lb
